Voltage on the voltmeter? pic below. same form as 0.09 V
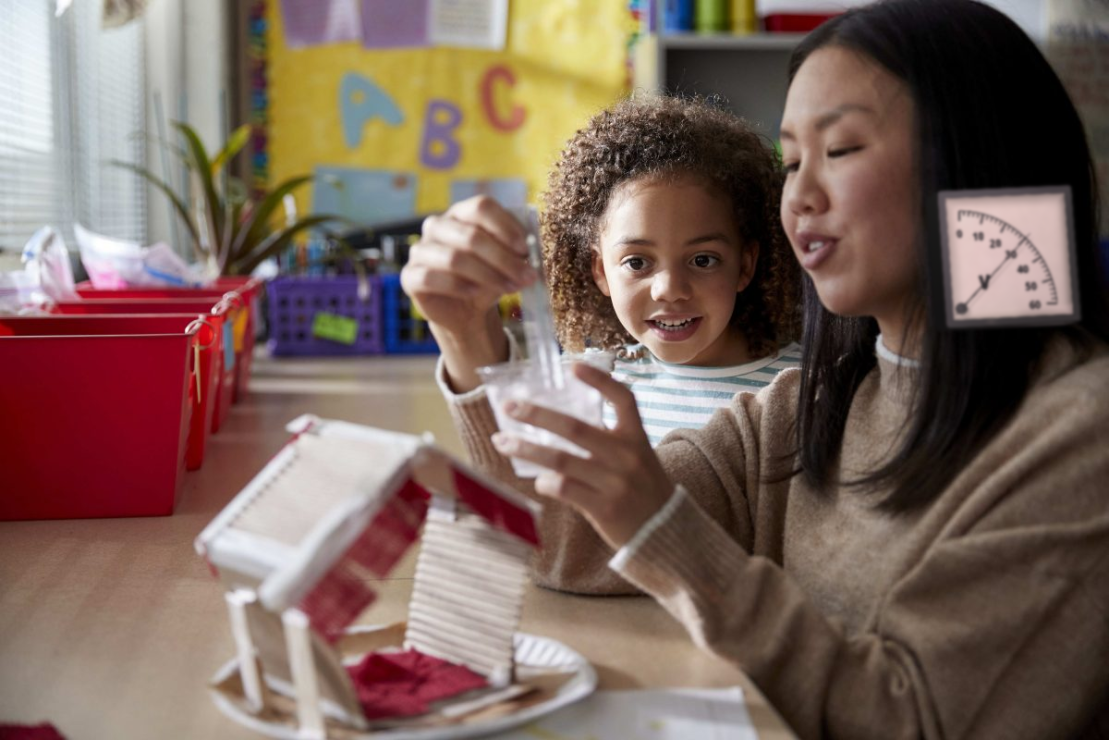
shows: 30 V
